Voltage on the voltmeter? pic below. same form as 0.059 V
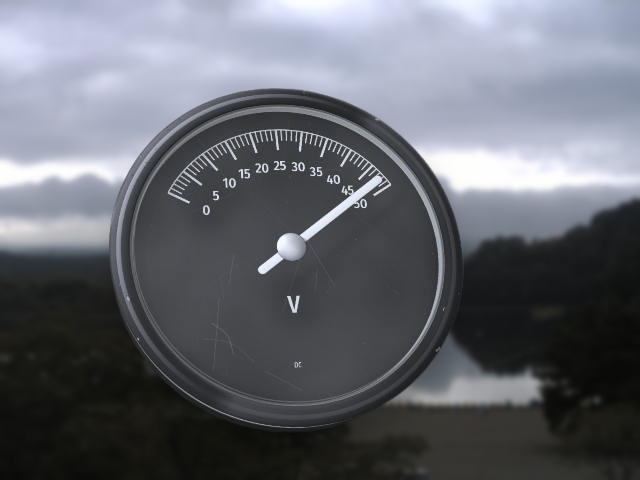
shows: 48 V
